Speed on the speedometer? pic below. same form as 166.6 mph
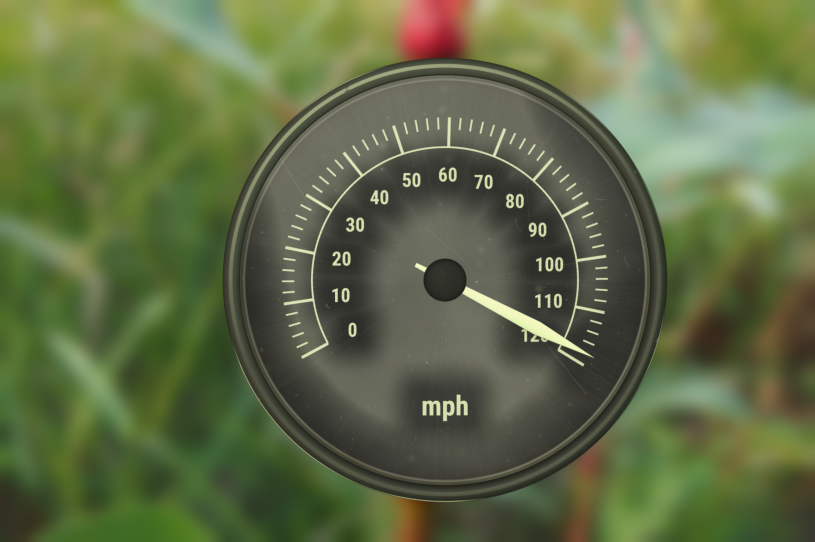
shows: 118 mph
